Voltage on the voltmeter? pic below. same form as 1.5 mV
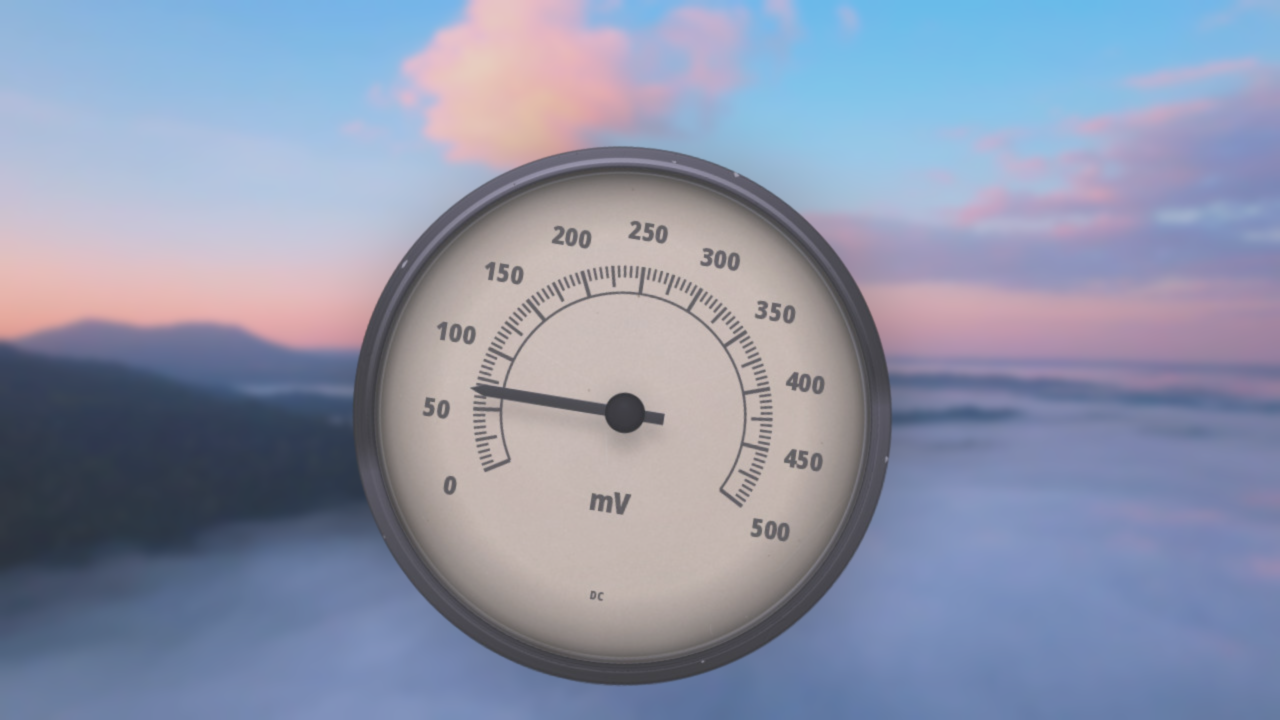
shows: 65 mV
